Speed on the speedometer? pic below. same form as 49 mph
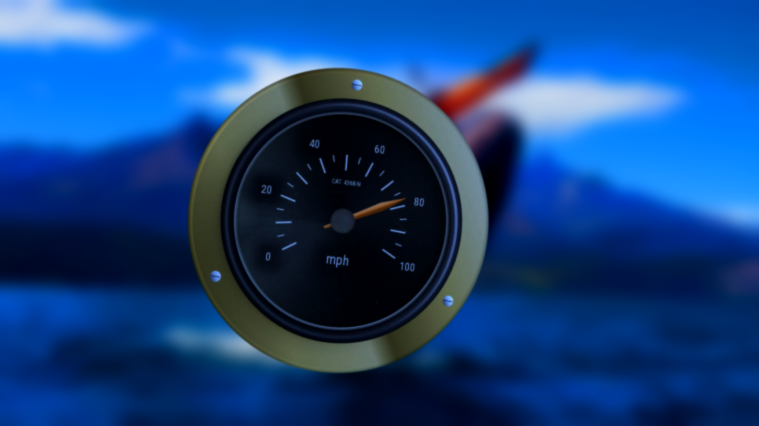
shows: 77.5 mph
